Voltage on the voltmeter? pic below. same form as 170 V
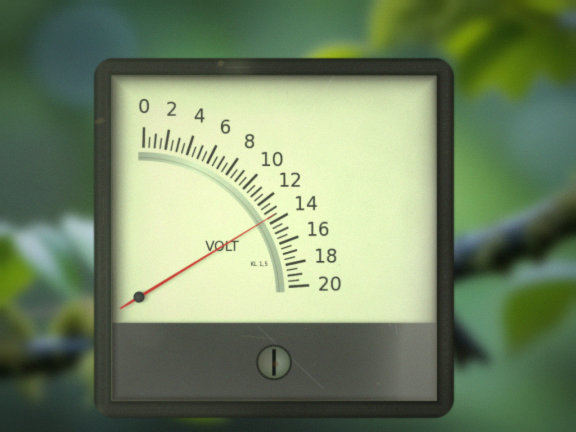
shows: 13.5 V
